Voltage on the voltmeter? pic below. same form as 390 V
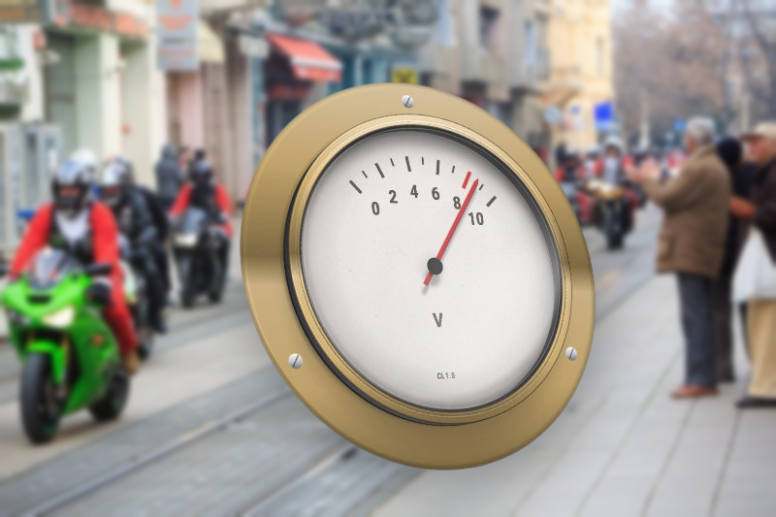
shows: 8.5 V
